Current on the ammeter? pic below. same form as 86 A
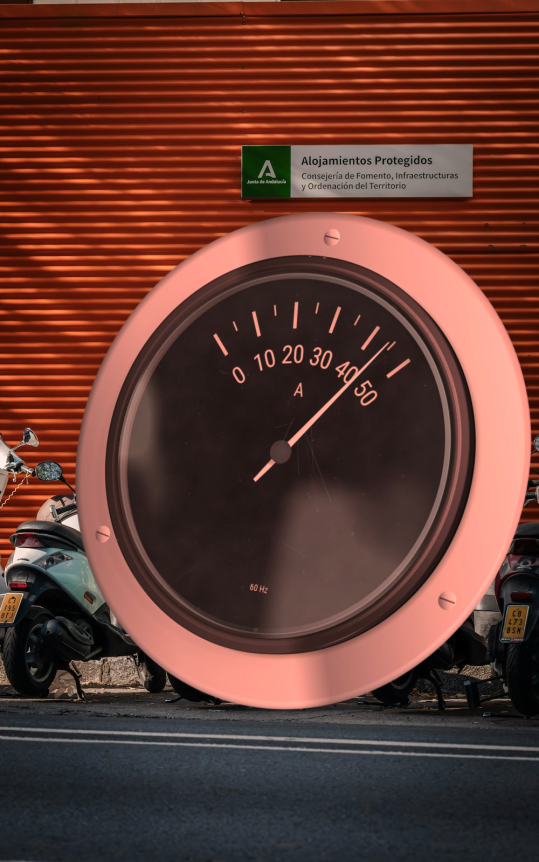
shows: 45 A
